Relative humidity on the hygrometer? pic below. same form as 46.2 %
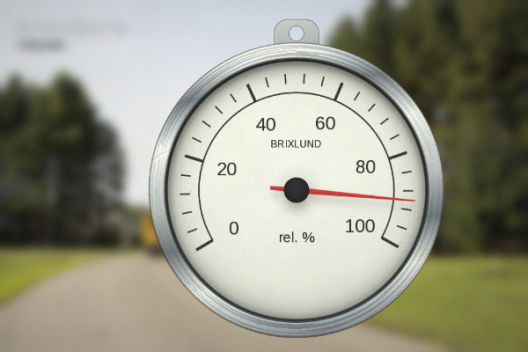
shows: 90 %
